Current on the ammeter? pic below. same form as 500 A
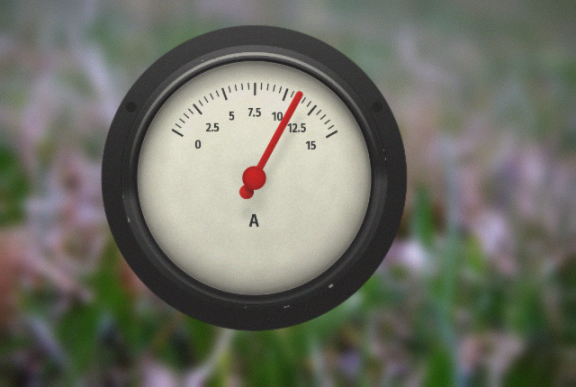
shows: 11 A
